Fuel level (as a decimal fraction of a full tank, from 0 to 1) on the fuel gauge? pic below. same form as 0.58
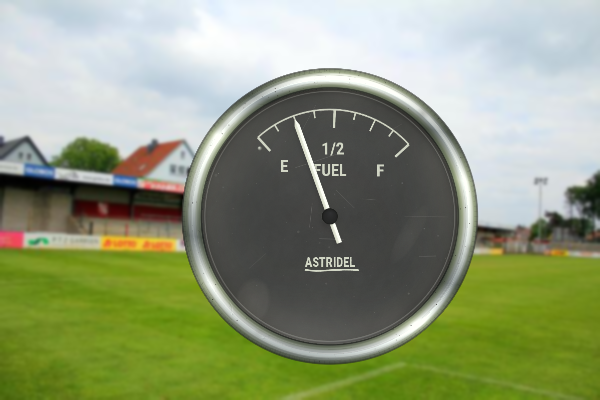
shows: 0.25
